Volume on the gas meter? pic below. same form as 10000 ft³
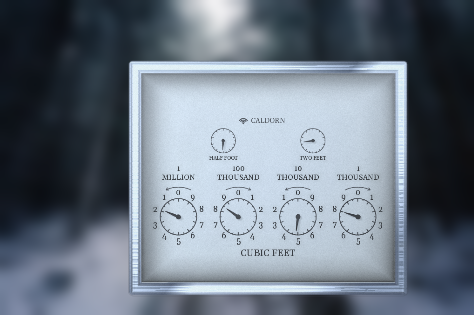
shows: 184800 ft³
